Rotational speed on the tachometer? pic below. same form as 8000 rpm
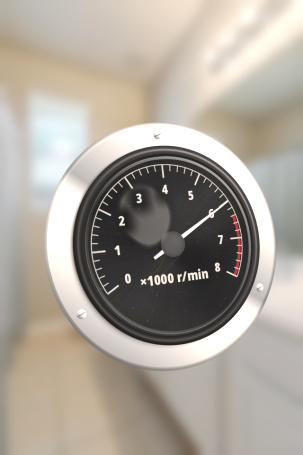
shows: 6000 rpm
